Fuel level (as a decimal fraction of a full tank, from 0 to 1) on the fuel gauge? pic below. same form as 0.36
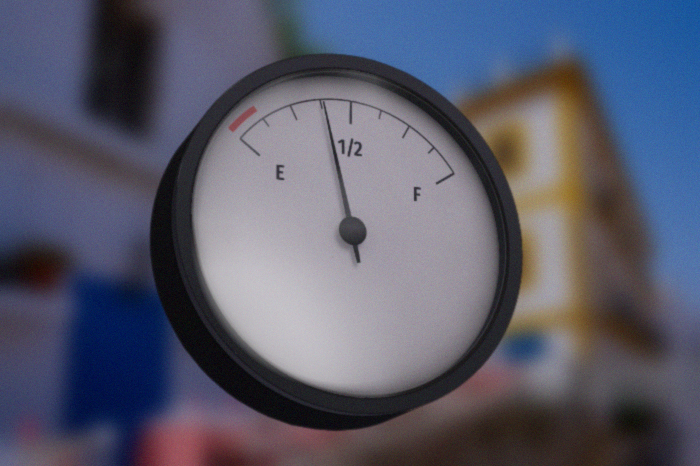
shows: 0.375
